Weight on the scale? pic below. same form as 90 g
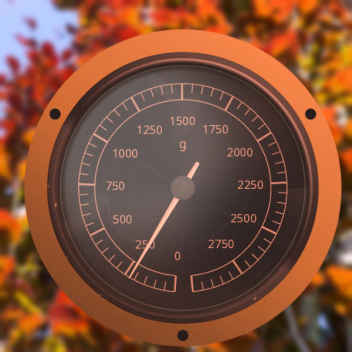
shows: 225 g
